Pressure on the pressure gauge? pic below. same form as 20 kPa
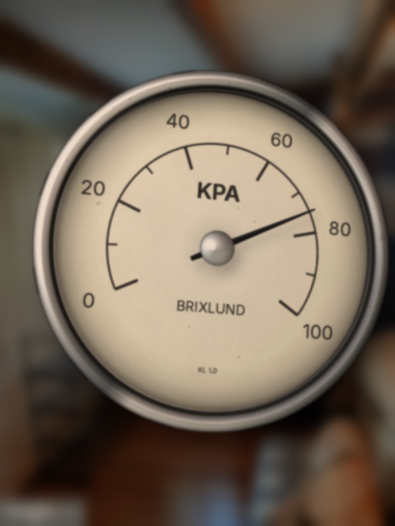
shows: 75 kPa
